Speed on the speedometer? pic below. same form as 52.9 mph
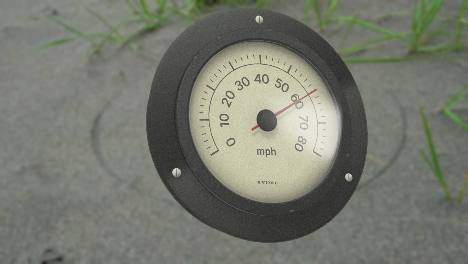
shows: 60 mph
